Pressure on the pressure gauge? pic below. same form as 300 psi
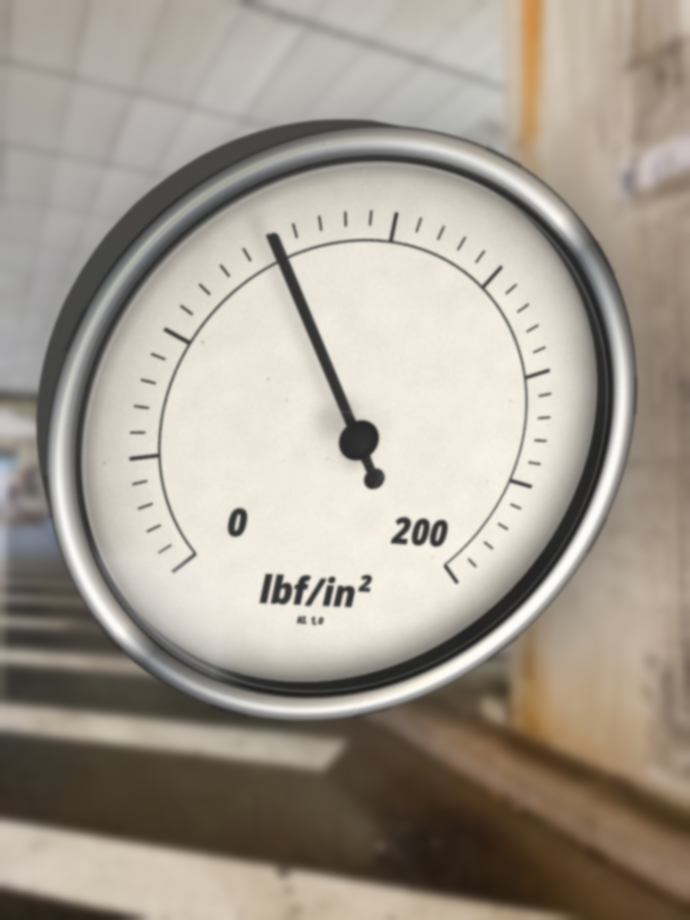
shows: 75 psi
